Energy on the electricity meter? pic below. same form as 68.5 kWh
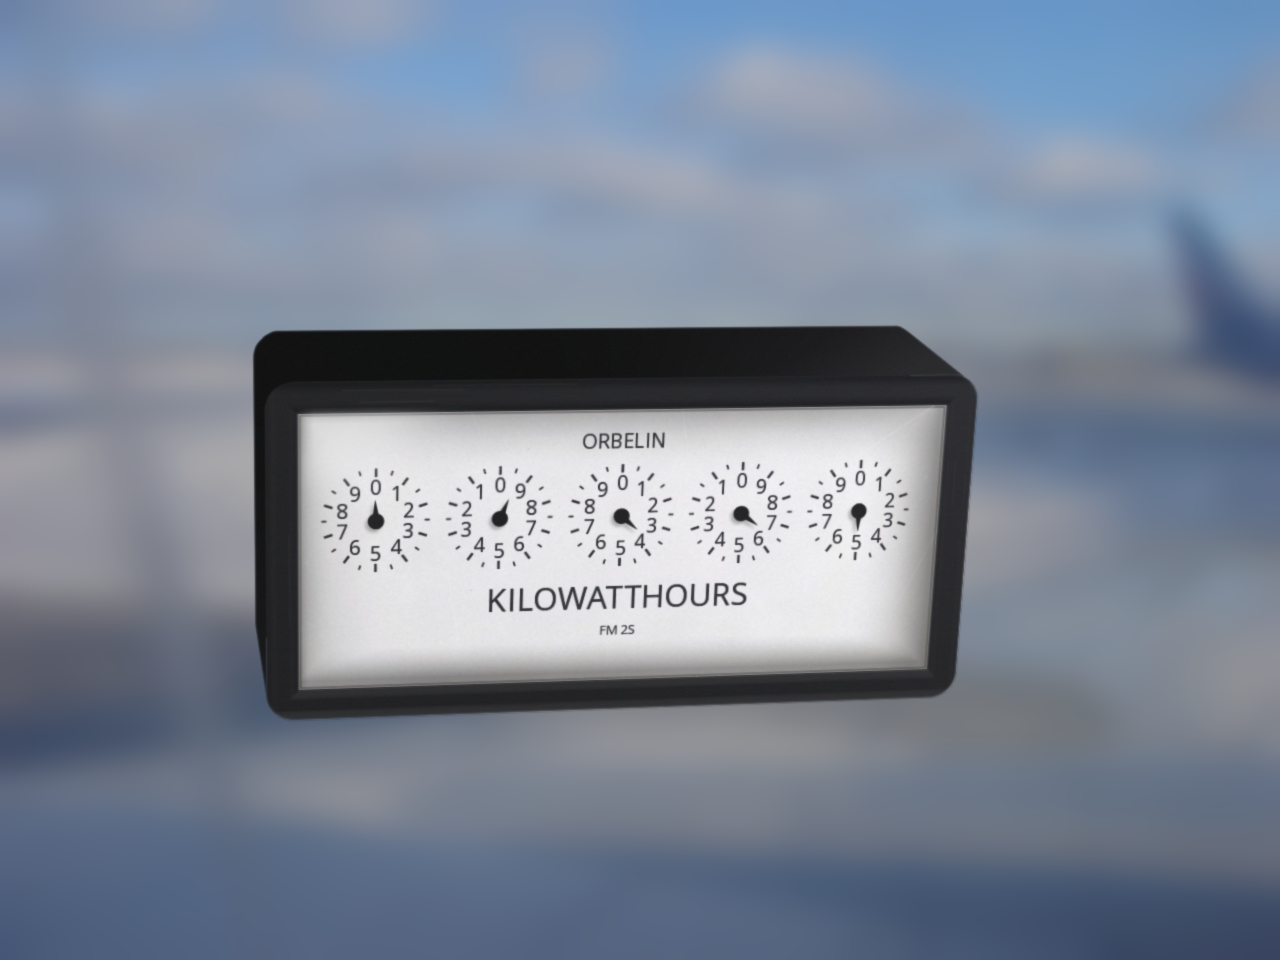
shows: 99365 kWh
